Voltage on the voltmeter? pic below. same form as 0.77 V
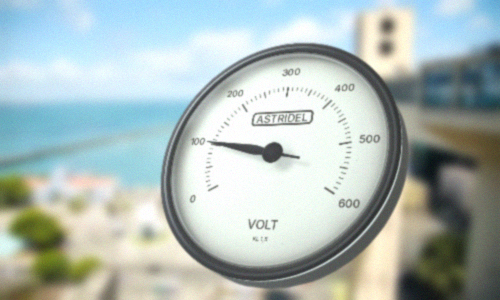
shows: 100 V
